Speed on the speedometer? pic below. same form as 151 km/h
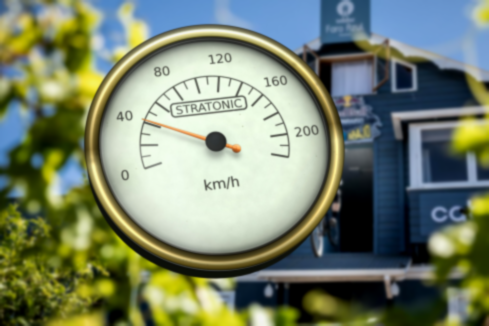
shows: 40 km/h
